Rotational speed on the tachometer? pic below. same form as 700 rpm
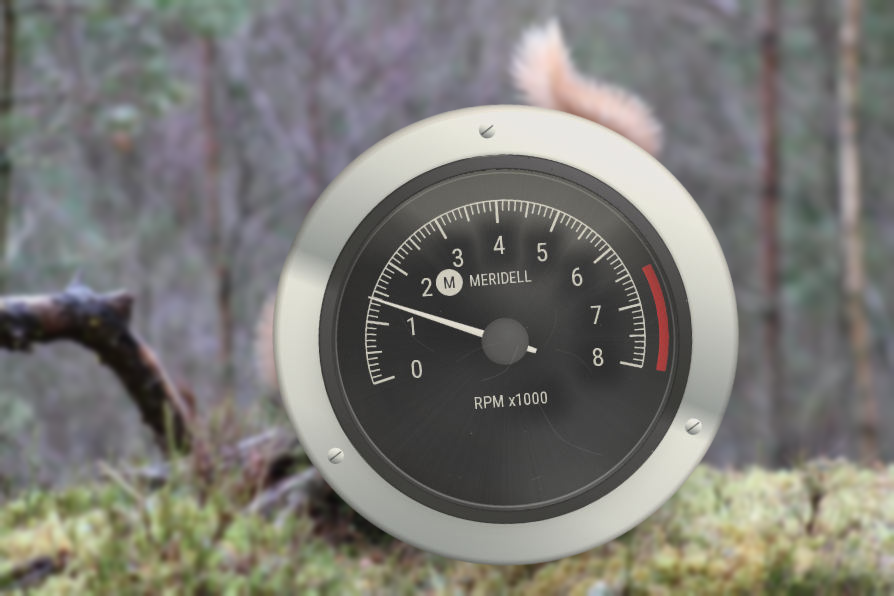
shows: 1400 rpm
